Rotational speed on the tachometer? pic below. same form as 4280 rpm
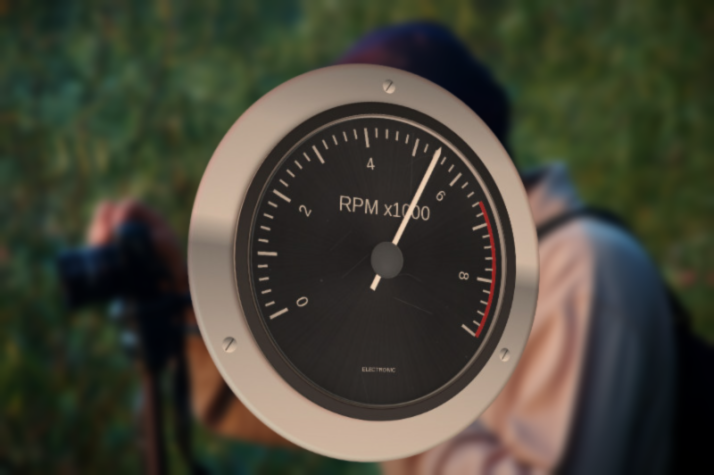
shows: 5400 rpm
